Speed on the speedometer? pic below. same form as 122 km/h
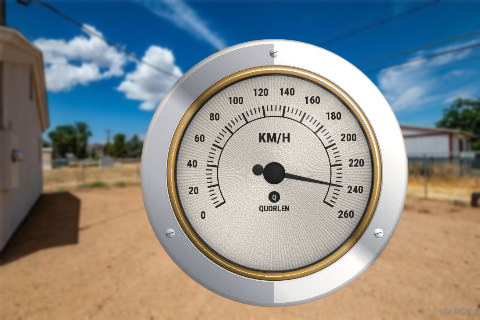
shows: 240 km/h
